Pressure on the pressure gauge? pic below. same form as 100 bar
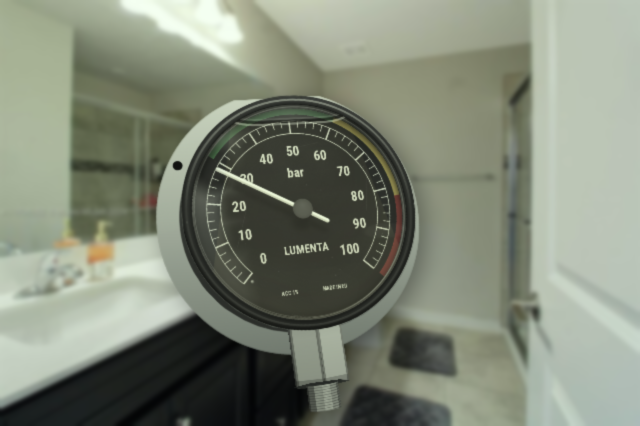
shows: 28 bar
